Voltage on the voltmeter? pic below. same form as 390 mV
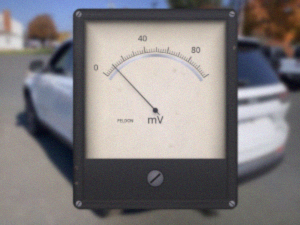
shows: 10 mV
